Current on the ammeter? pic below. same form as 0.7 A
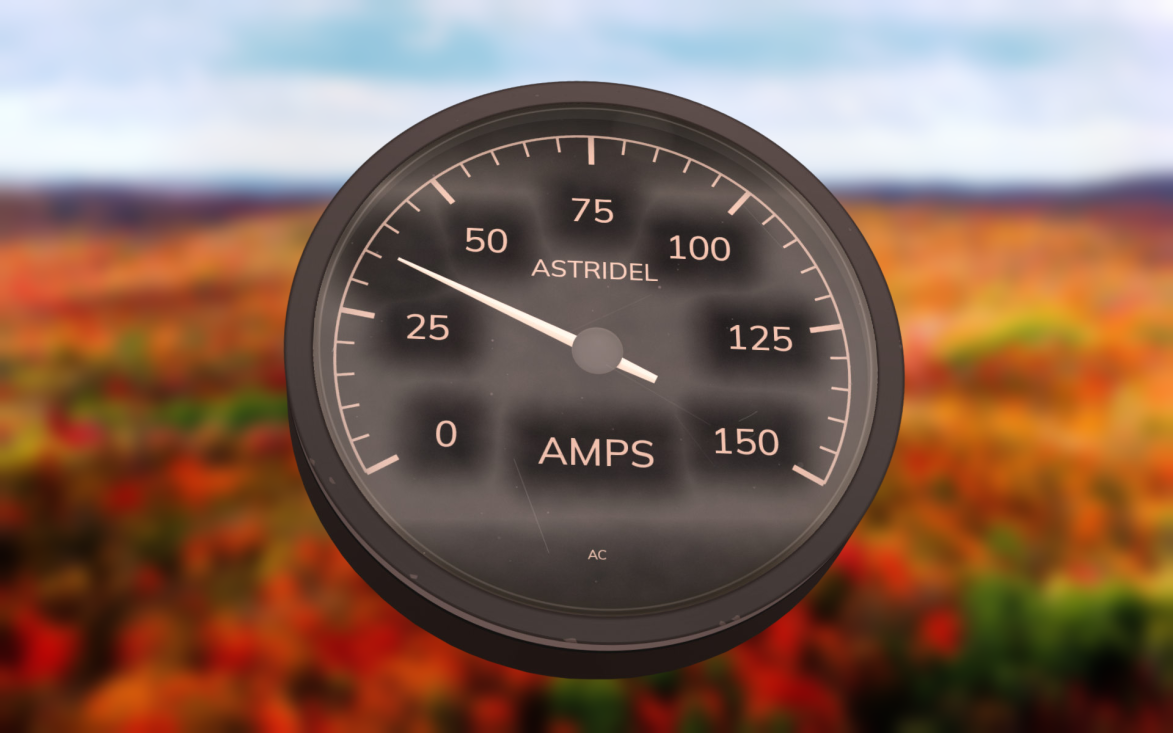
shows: 35 A
